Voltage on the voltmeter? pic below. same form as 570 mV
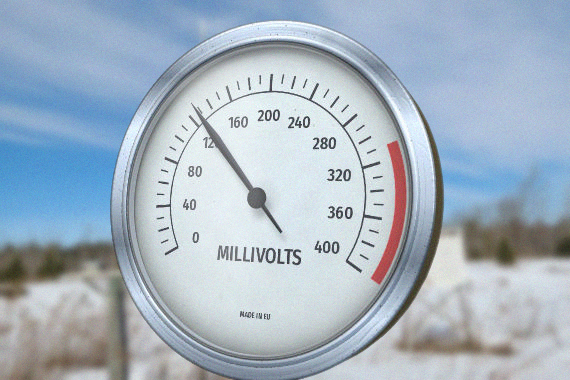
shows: 130 mV
